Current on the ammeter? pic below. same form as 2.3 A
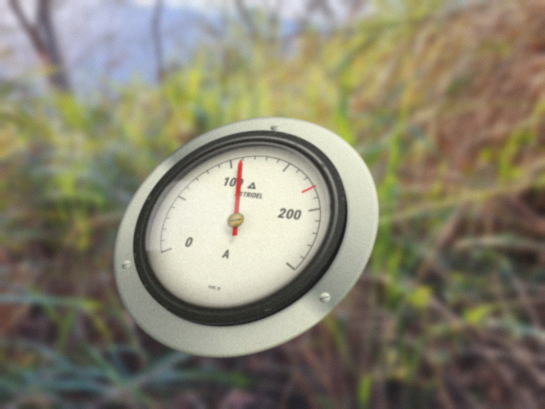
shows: 110 A
